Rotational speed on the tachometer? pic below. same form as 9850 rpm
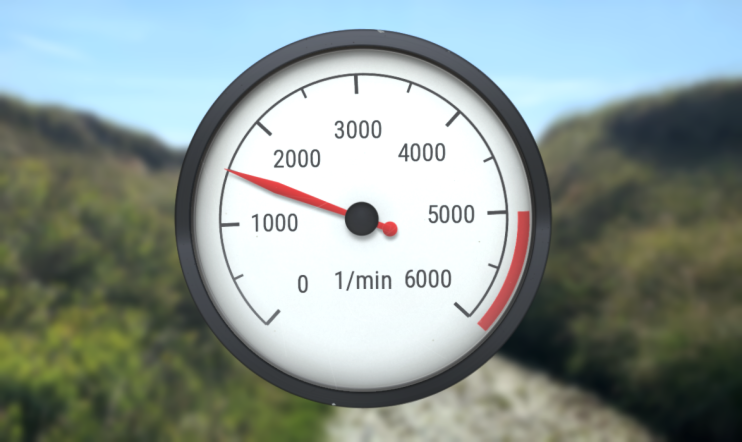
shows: 1500 rpm
